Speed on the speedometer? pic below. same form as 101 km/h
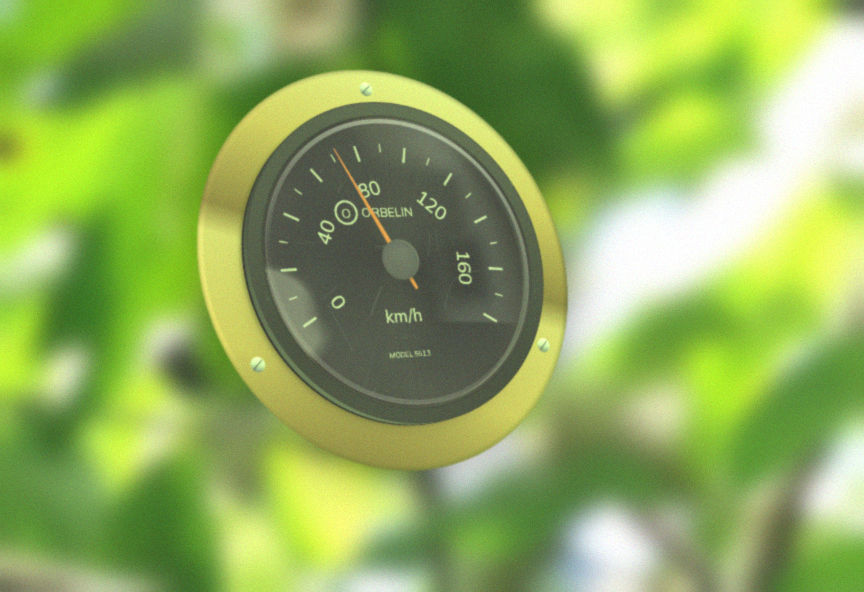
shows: 70 km/h
